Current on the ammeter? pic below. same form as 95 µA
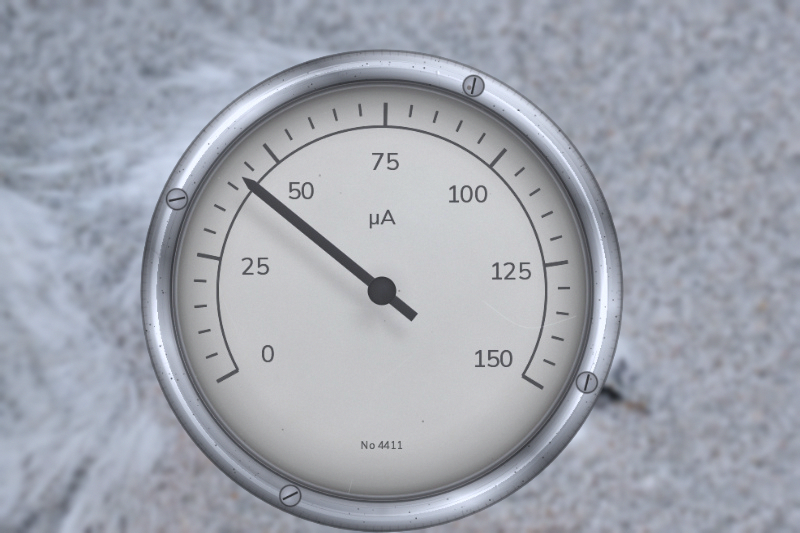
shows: 42.5 µA
